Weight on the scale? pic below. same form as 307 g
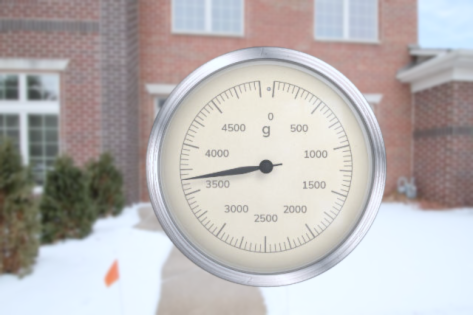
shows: 3650 g
